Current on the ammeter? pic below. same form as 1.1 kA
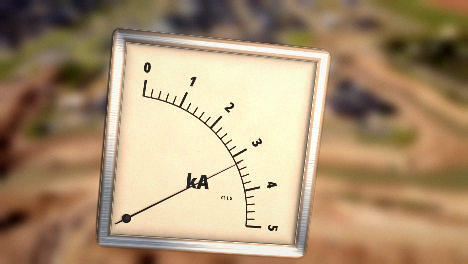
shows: 3.2 kA
